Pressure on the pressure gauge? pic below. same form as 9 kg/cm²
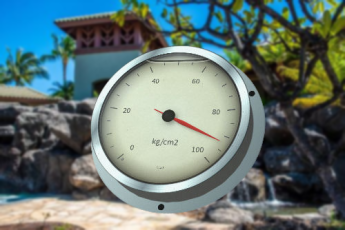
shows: 92.5 kg/cm²
